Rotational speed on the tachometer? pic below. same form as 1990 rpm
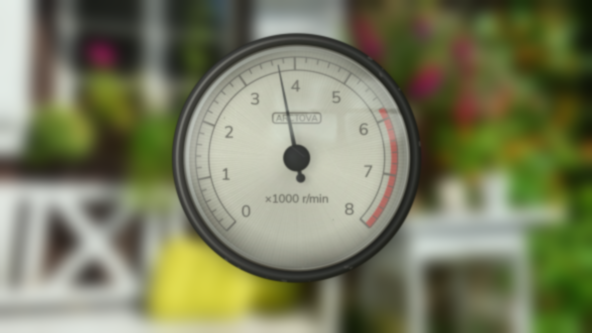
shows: 3700 rpm
